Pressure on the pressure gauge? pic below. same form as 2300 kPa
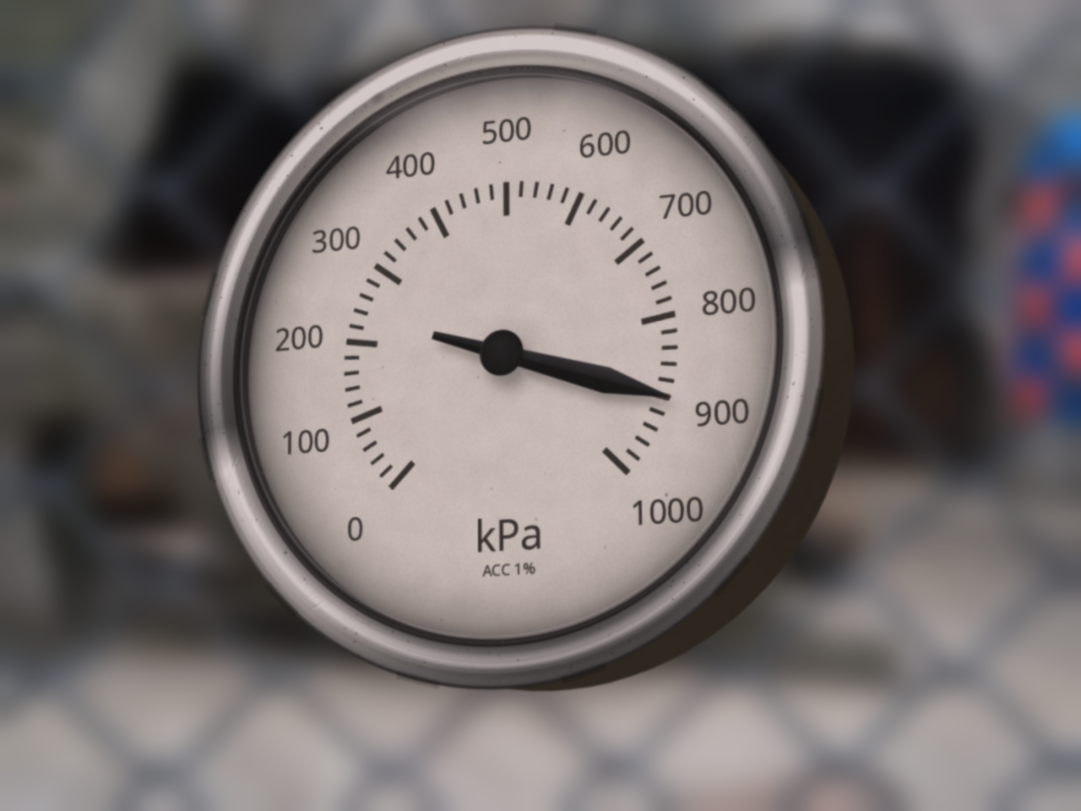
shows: 900 kPa
